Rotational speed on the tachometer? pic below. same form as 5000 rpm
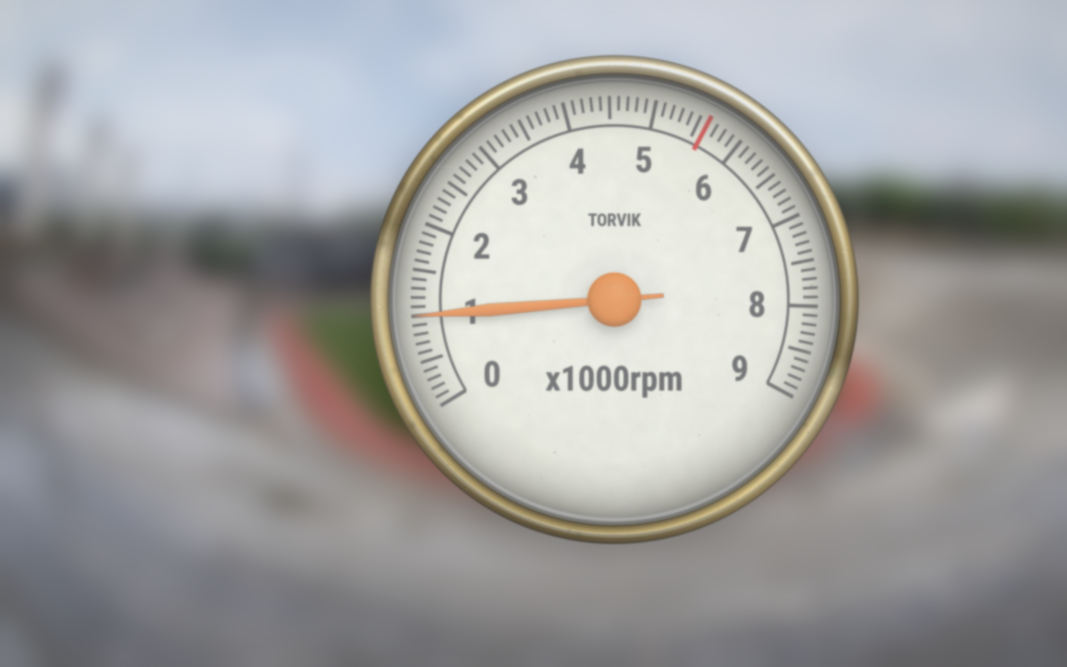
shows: 1000 rpm
